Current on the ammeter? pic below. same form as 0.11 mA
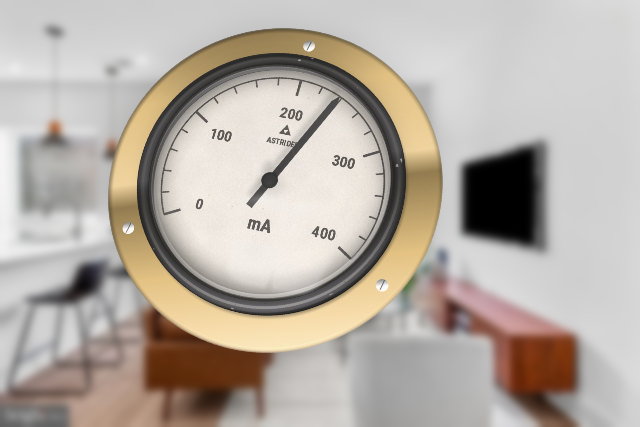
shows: 240 mA
